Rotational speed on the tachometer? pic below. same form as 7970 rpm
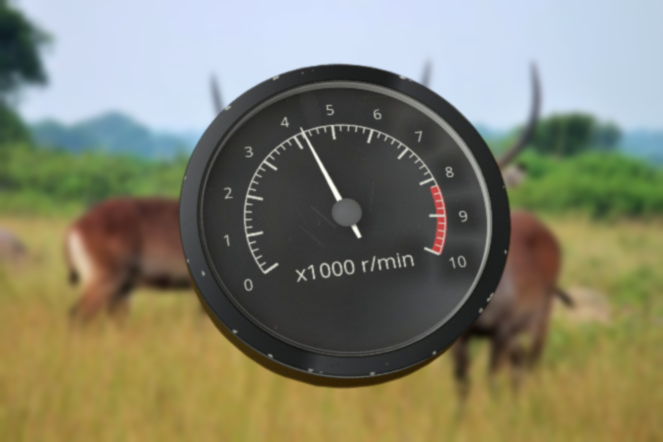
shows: 4200 rpm
